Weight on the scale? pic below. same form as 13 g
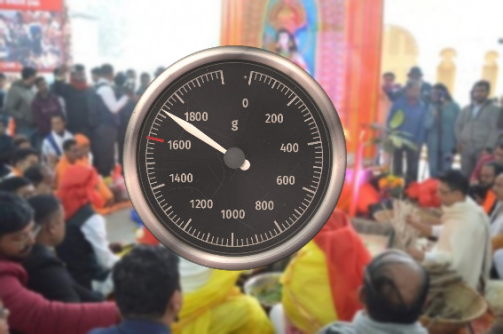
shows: 1720 g
